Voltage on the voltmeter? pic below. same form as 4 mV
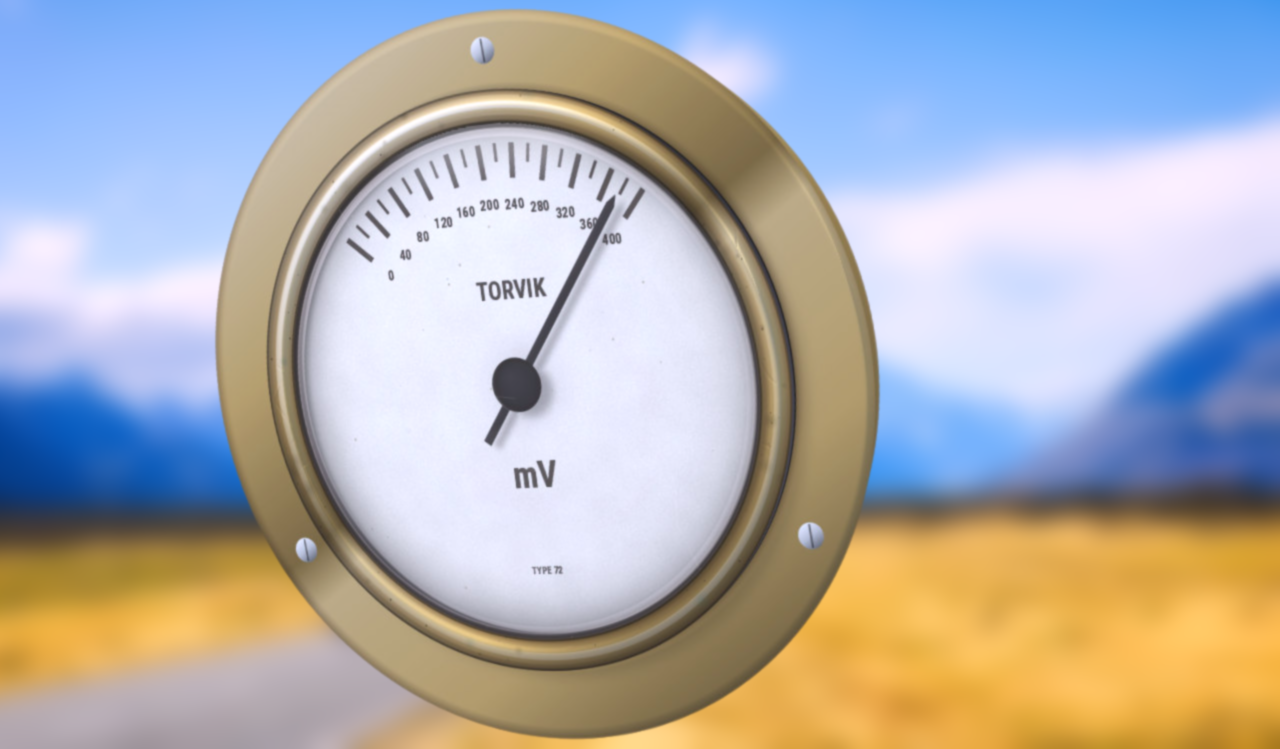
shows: 380 mV
